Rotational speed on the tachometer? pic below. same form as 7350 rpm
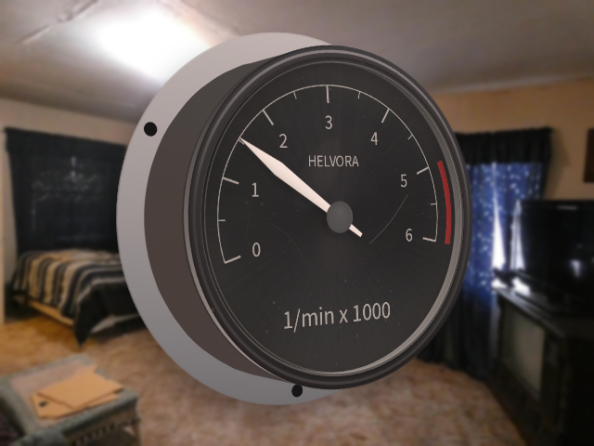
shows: 1500 rpm
